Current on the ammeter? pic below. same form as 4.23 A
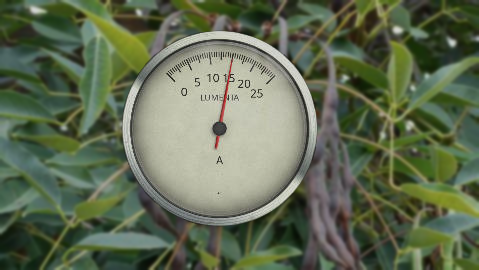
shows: 15 A
